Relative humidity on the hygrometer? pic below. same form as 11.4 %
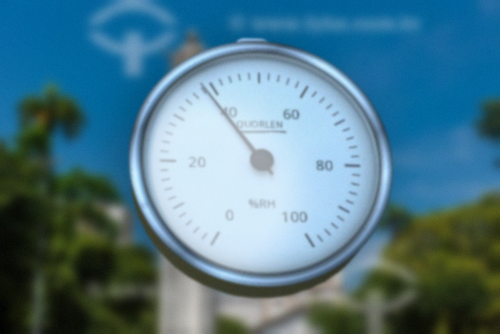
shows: 38 %
